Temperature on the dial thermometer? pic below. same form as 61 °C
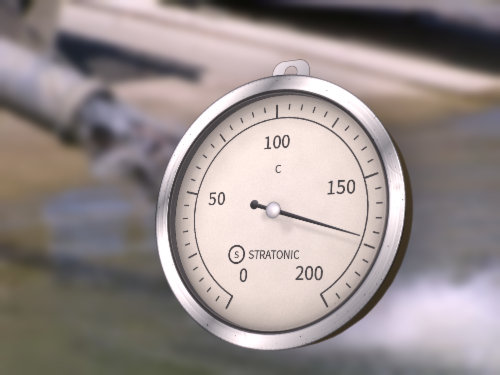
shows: 172.5 °C
